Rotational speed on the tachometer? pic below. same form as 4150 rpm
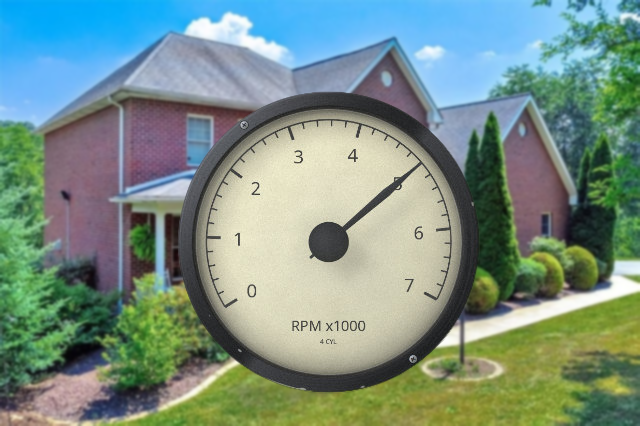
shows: 5000 rpm
